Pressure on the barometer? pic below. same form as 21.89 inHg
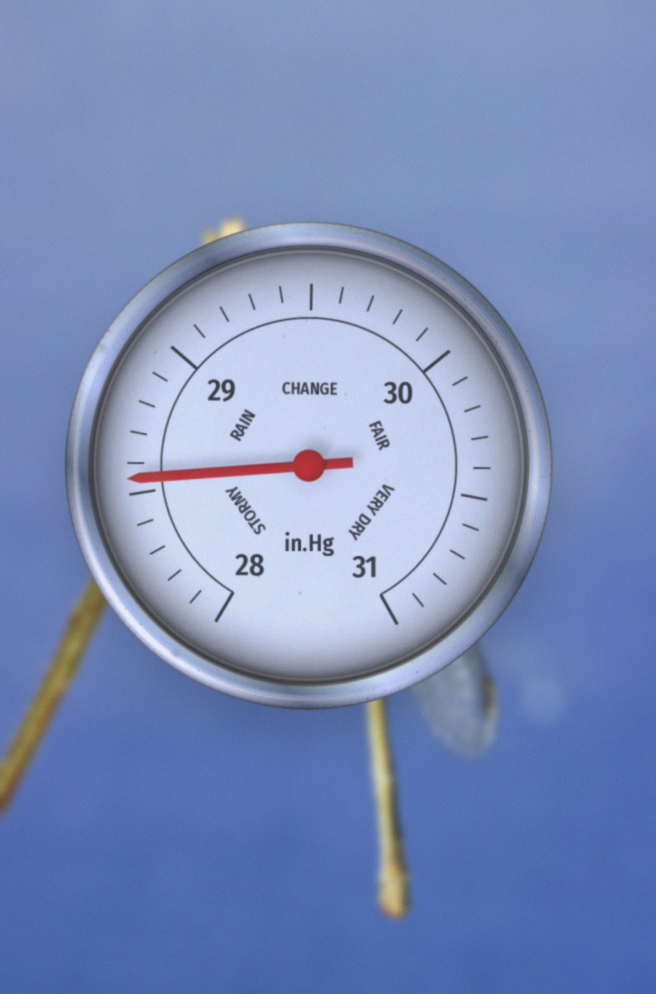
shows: 28.55 inHg
